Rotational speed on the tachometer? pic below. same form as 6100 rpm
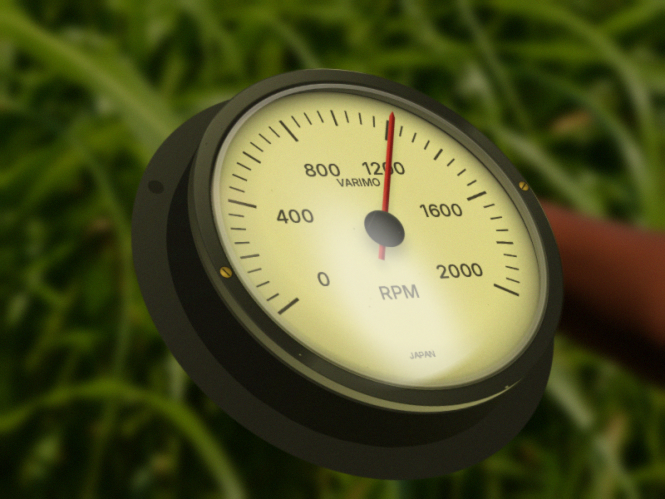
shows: 1200 rpm
